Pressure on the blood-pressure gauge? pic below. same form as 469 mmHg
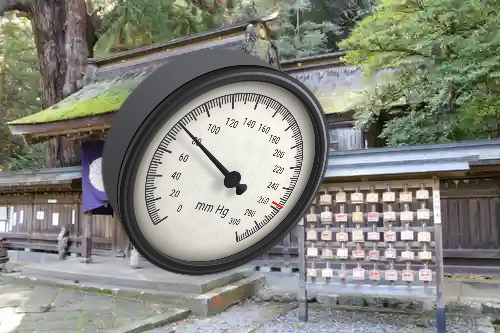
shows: 80 mmHg
